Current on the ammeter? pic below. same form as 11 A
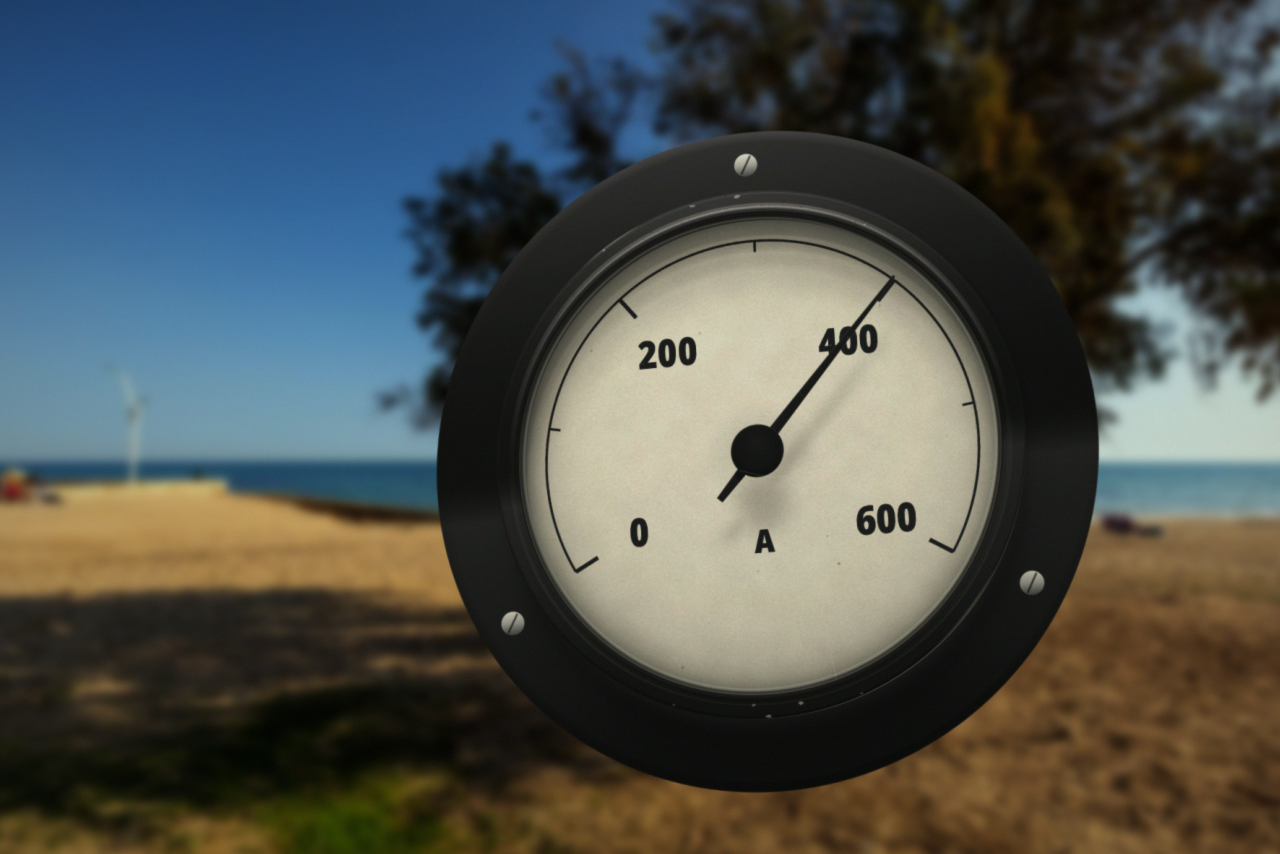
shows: 400 A
